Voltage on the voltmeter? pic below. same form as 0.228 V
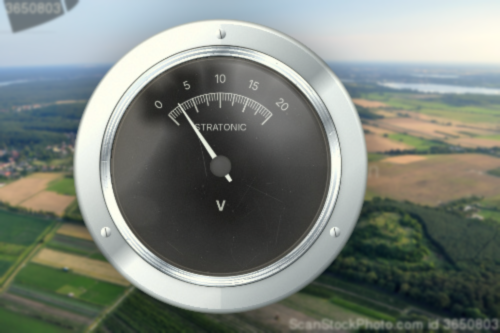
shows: 2.5 V
